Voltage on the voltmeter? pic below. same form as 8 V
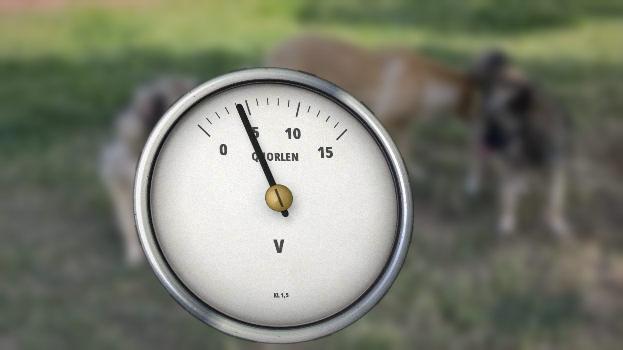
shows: 4 V
